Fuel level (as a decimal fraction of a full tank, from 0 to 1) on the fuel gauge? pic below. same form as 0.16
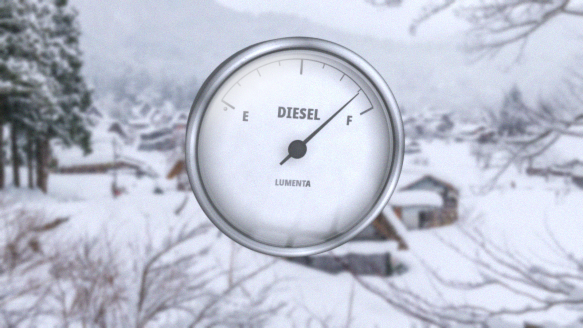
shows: 0.875
